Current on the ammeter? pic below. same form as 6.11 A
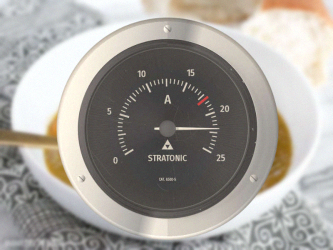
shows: 22 A
